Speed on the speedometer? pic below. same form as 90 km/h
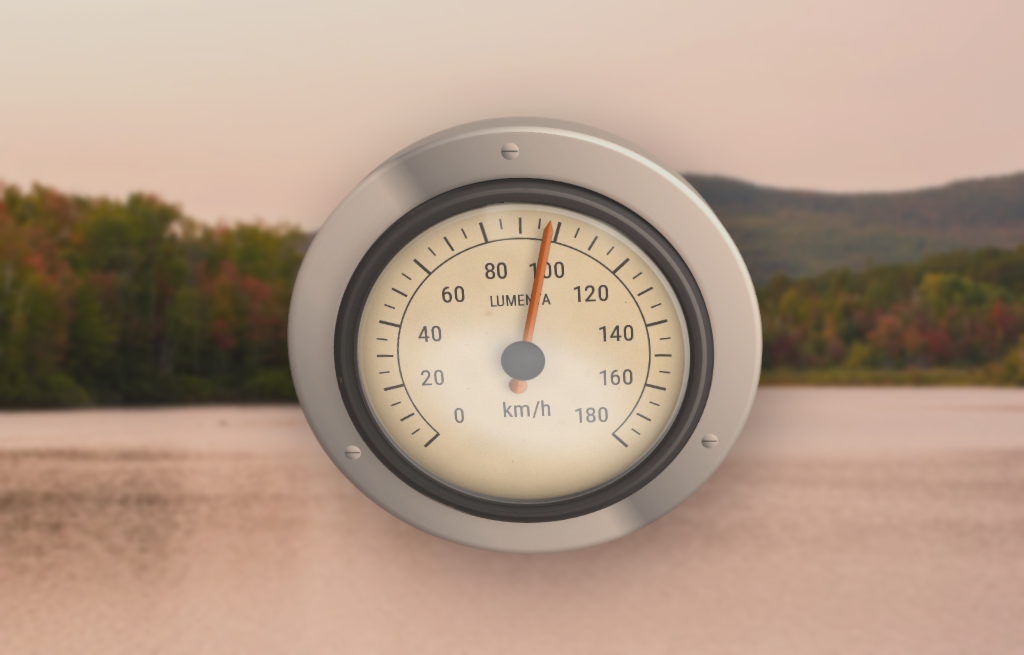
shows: 97.5 km/h
